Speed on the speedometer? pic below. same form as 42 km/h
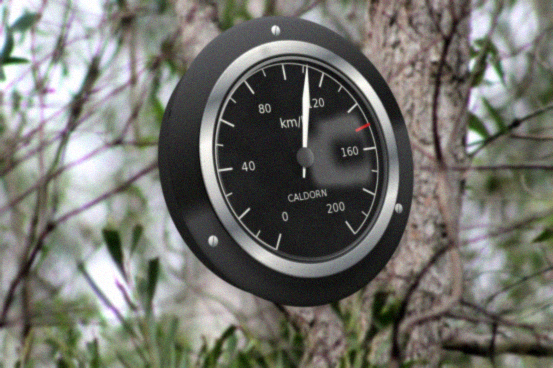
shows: 110 km/h
